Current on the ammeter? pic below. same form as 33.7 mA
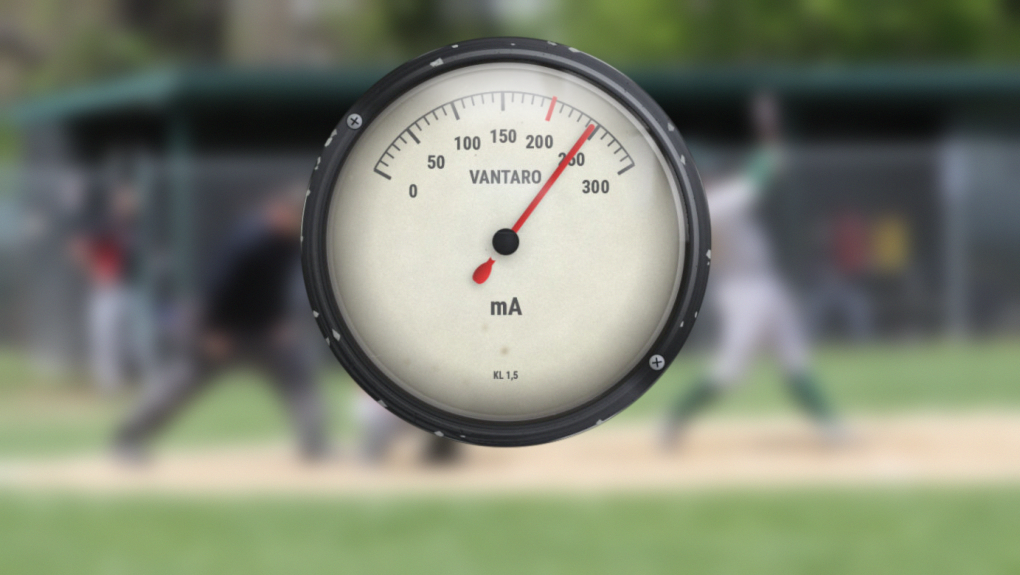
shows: 245 mA
